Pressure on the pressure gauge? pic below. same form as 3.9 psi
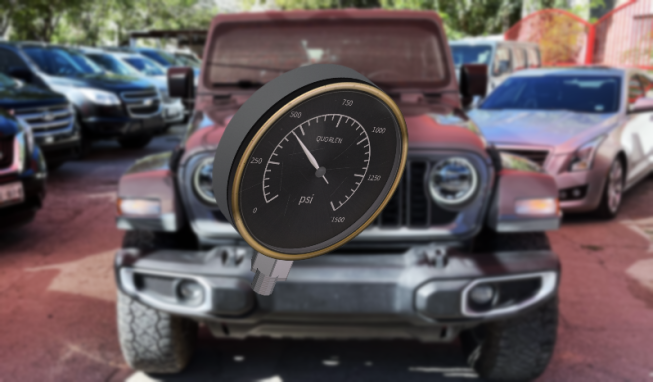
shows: 450 psi
